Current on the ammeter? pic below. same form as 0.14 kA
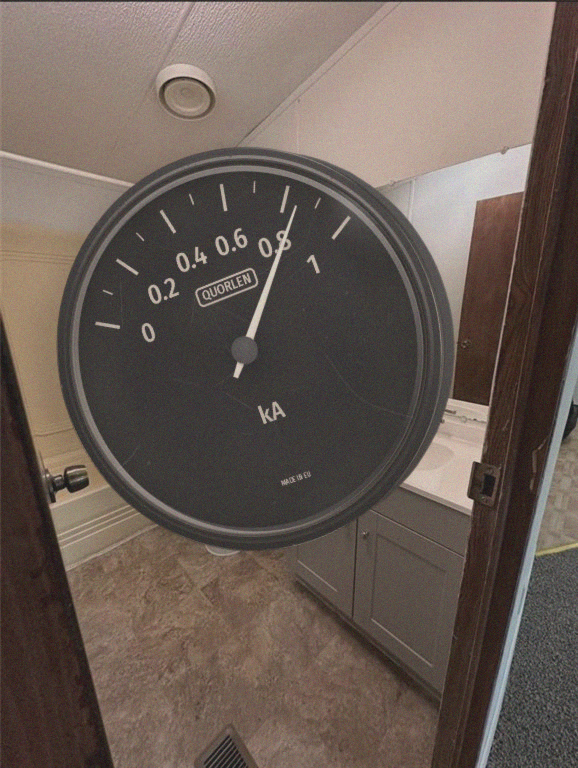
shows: 0.85 kA
